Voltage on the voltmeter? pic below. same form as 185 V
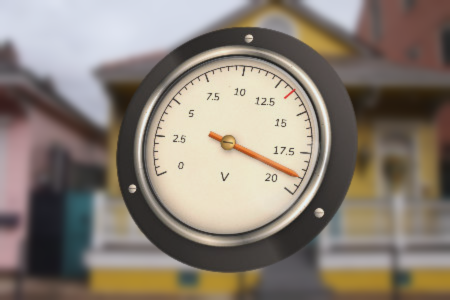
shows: 19 V
